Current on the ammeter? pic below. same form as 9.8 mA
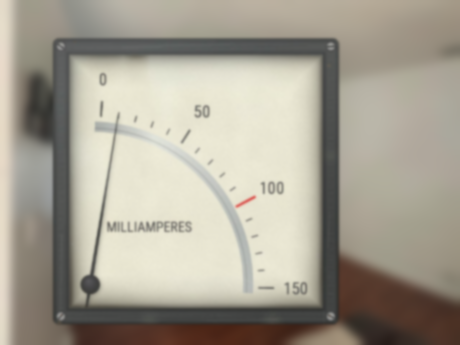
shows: 10 mA
